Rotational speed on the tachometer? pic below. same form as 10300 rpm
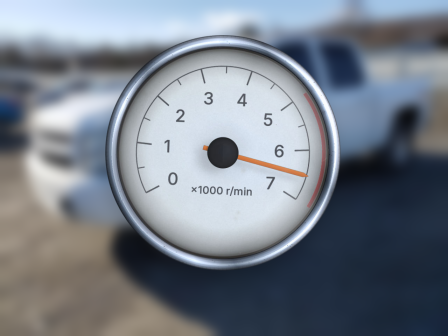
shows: 6500 rpm
